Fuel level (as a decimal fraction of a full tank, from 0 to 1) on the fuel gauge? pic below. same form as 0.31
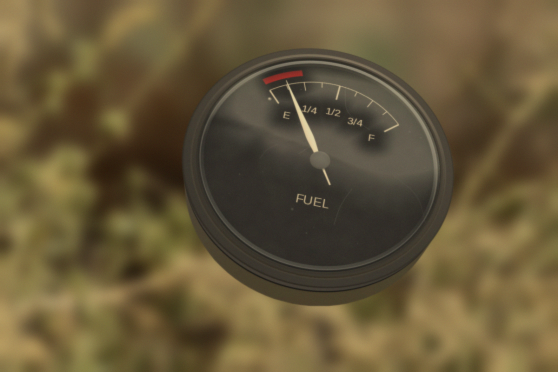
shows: 0.125
